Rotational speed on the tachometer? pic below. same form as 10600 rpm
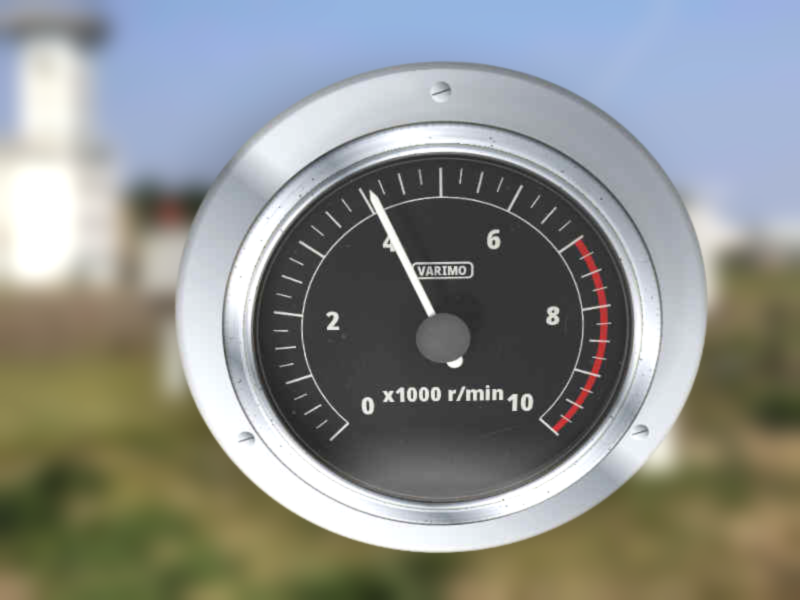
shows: 4125 rpm
